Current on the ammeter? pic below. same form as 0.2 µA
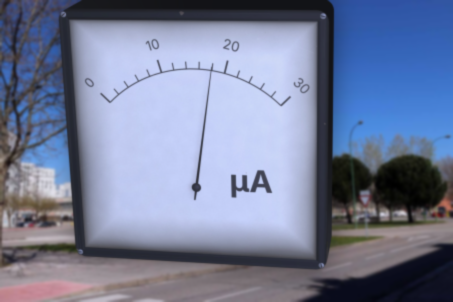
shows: 18 µA
